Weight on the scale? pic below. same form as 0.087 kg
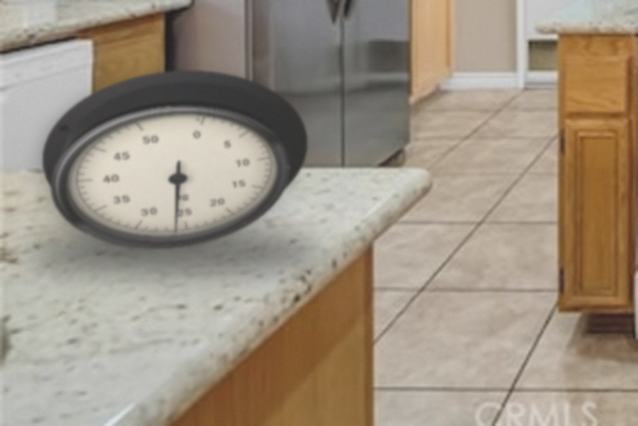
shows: 26 kg
